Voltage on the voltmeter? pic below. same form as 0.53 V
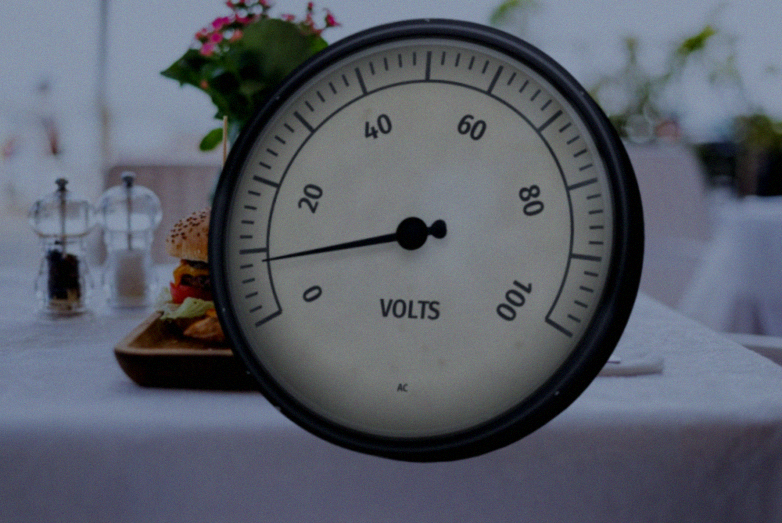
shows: 8 V
